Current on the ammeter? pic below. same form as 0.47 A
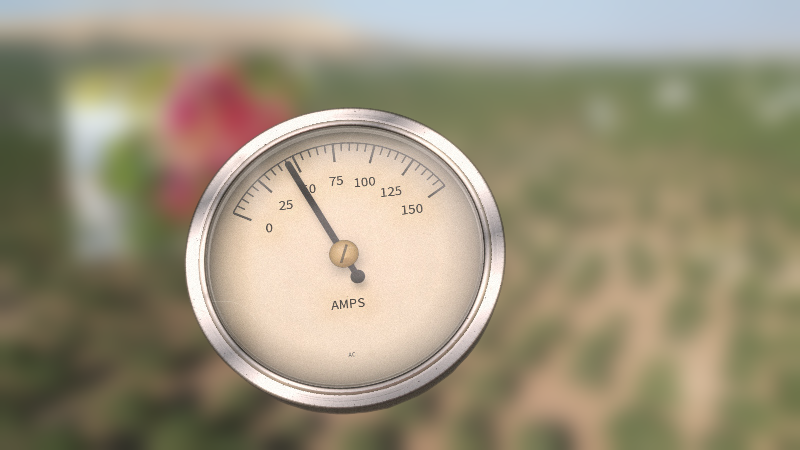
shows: 45 A
